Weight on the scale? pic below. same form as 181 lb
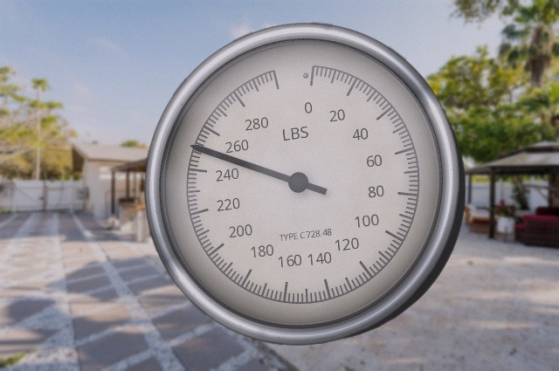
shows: 250 lb
